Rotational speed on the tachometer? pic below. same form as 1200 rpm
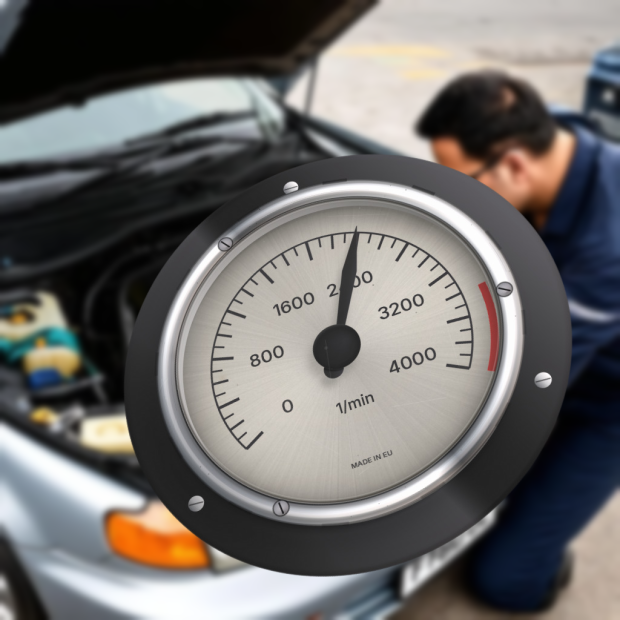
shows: 2400 rpm
